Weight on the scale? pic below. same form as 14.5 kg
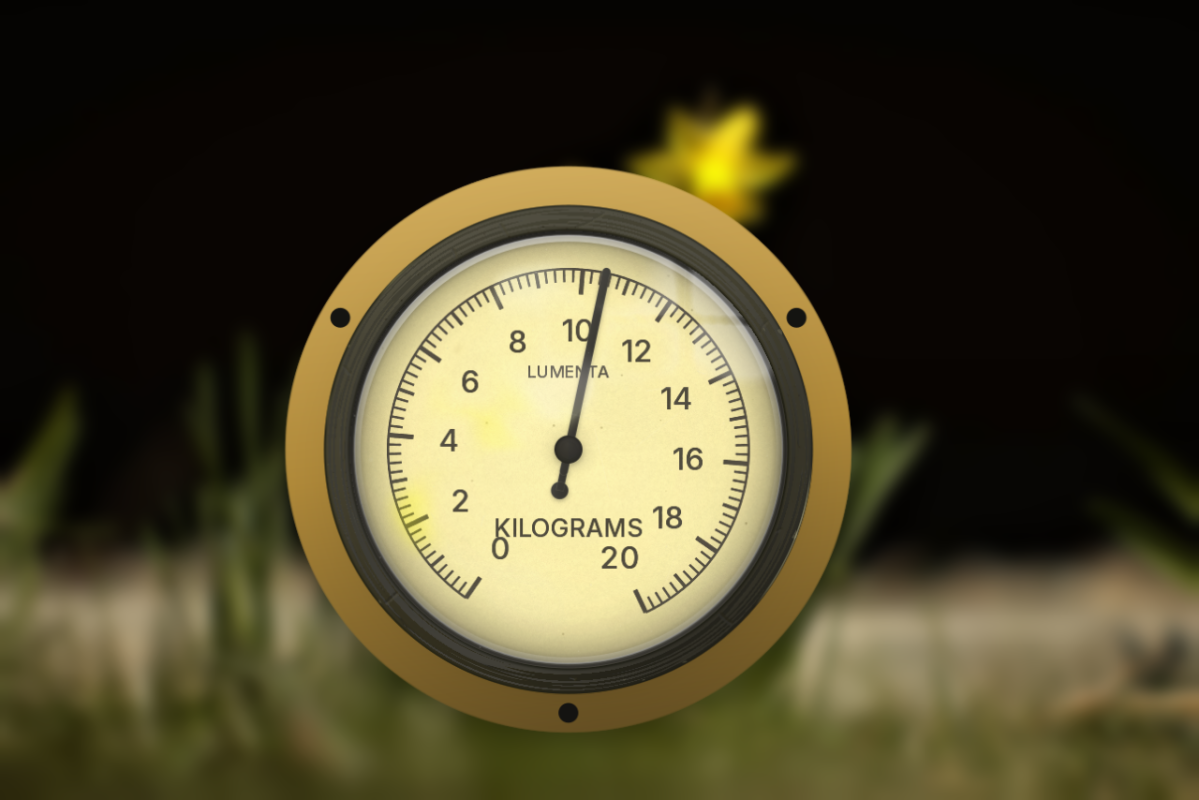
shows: 10.5 kg
